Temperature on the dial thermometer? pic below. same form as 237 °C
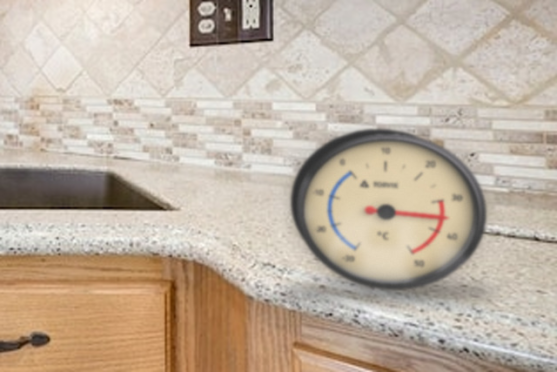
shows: 35 °C
